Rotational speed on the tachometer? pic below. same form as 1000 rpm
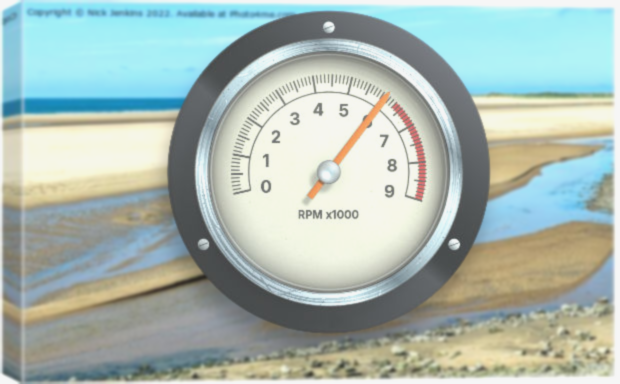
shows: 6000 rpm
